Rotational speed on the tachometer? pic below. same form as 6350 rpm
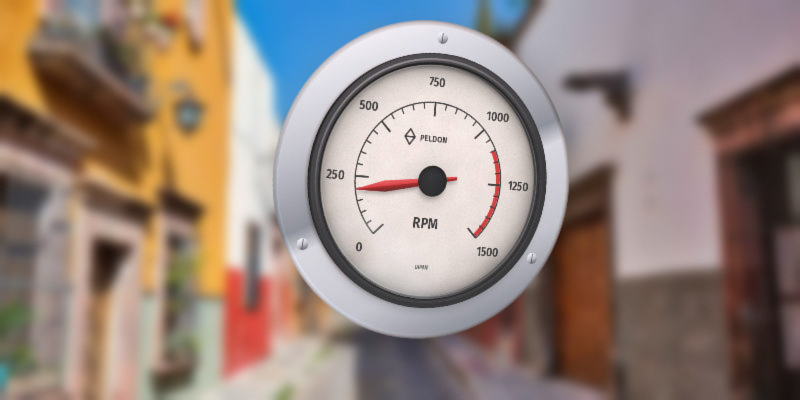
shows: 200 rpm
